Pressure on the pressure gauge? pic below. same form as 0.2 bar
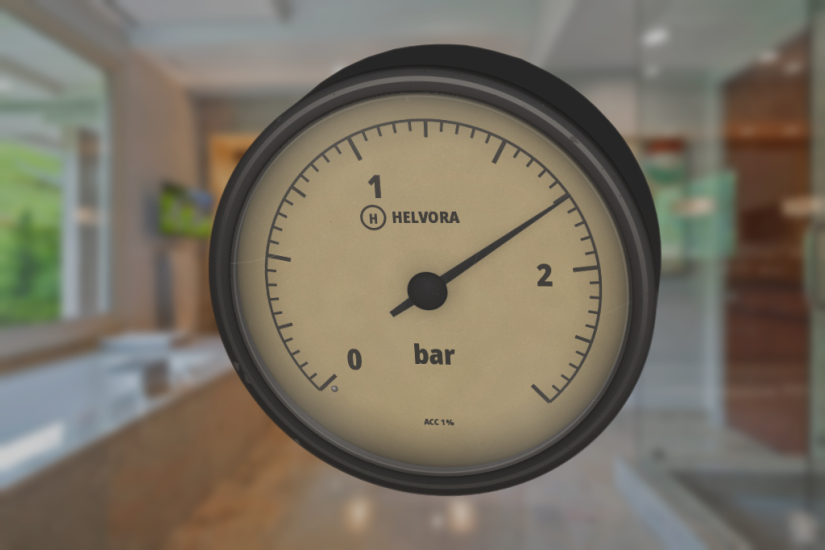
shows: 1.75 bar
